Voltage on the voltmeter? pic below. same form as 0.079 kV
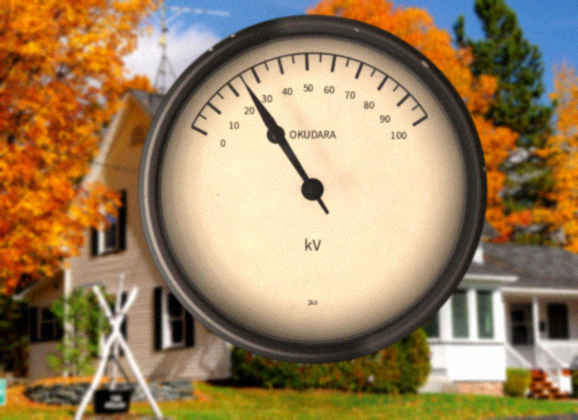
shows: 25 kV
